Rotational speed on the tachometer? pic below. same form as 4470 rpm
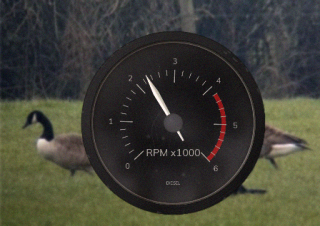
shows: 2300 rpm
